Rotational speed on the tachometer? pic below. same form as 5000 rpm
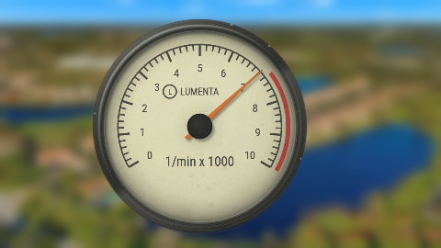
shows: 7000 rpm
